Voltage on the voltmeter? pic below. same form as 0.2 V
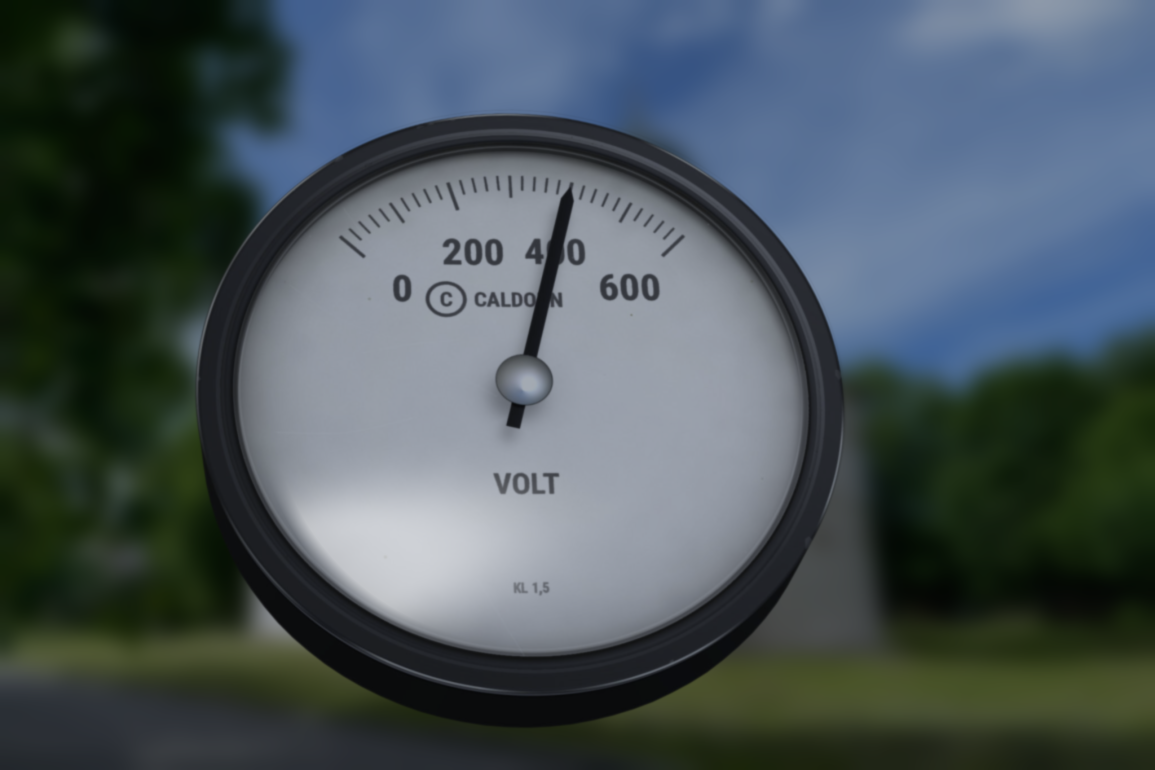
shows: 400 V
